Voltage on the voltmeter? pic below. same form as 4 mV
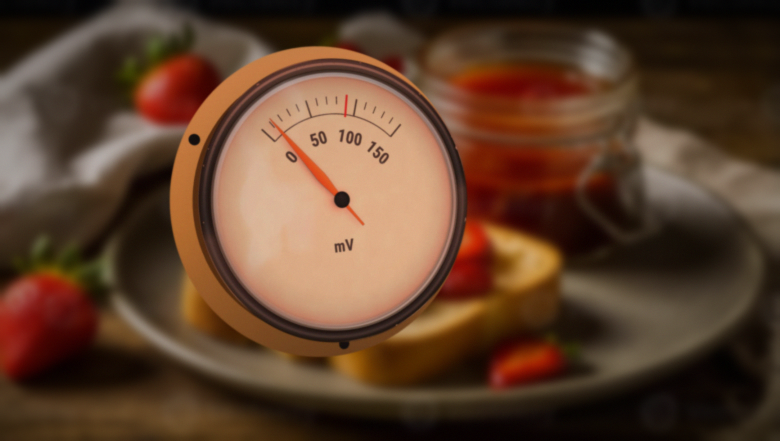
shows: 10 mV
